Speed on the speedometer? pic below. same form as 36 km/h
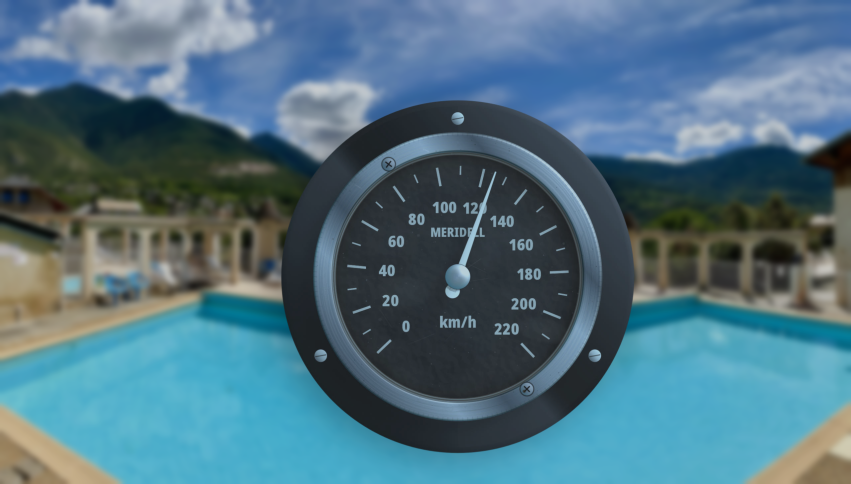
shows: 125 km/h
